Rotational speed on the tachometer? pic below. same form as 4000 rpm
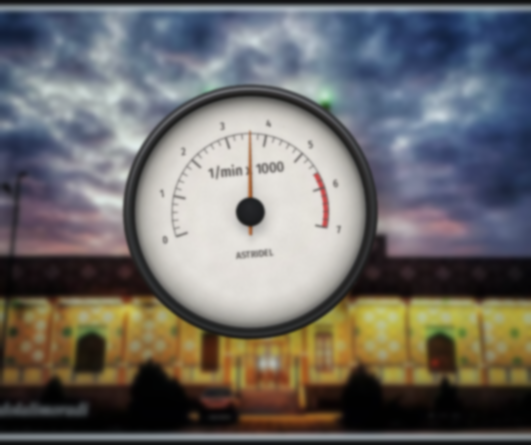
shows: 3600 rpm
